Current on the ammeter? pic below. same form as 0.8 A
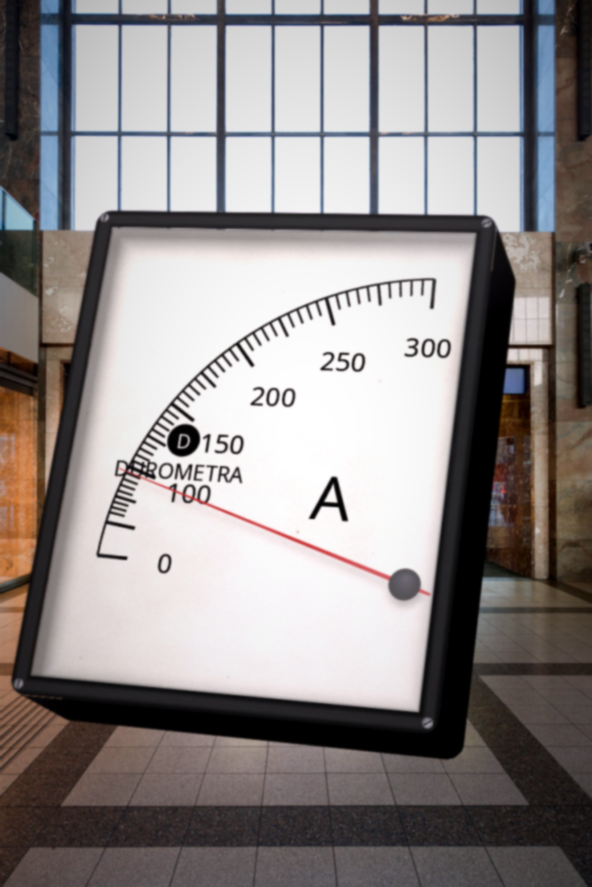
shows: 95 A
